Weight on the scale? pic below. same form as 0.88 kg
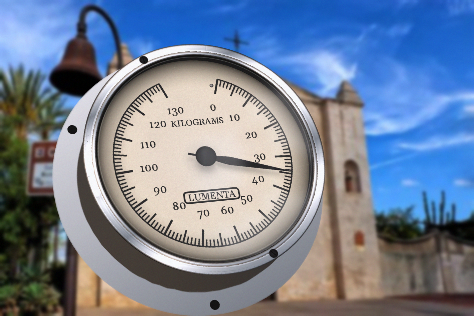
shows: 35 kg
